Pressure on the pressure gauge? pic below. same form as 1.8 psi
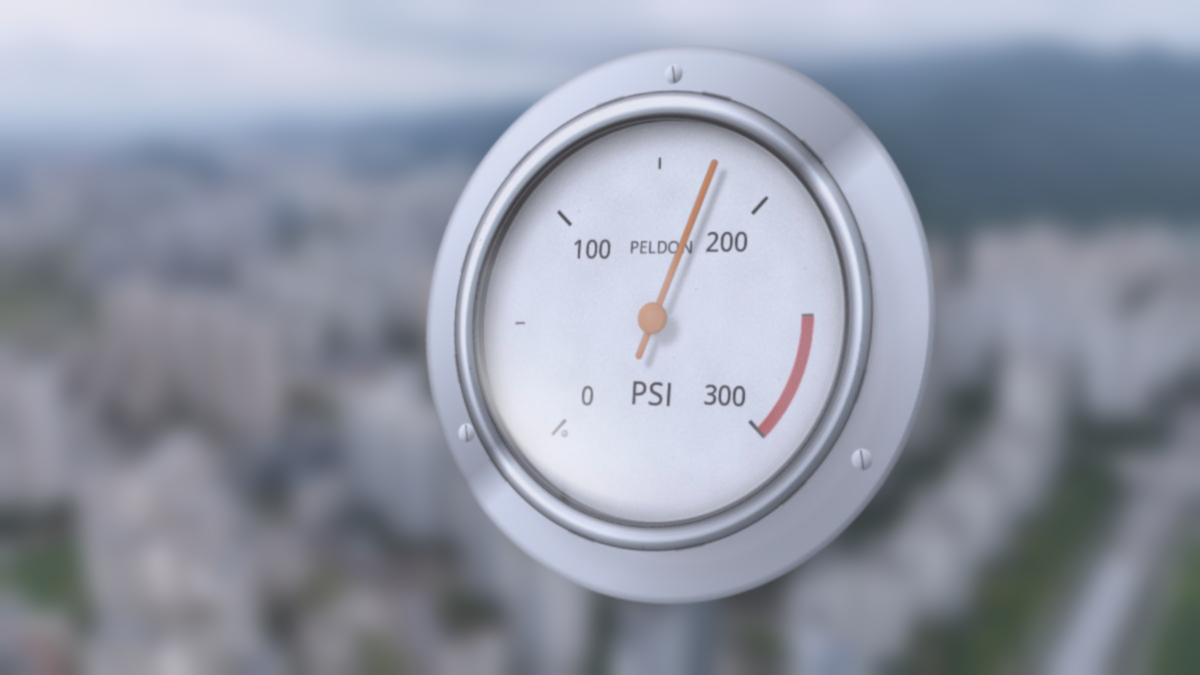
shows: 175 psi
